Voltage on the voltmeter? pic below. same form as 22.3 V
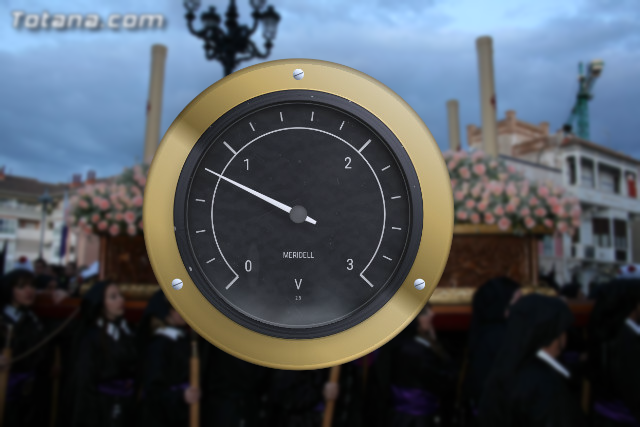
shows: 0.8 V
